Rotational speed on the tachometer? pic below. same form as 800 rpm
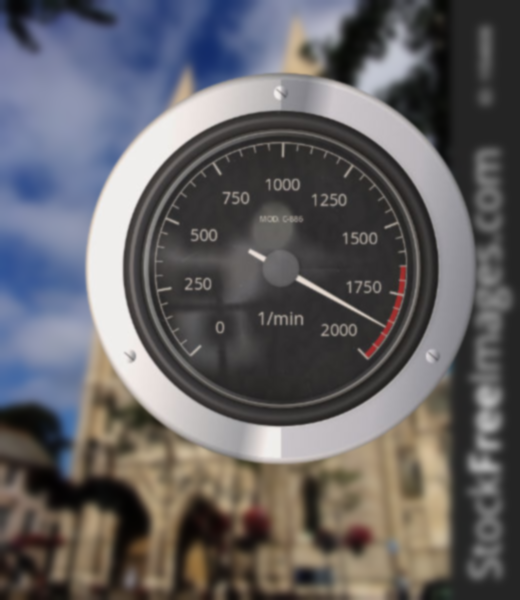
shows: 1875 rpm
